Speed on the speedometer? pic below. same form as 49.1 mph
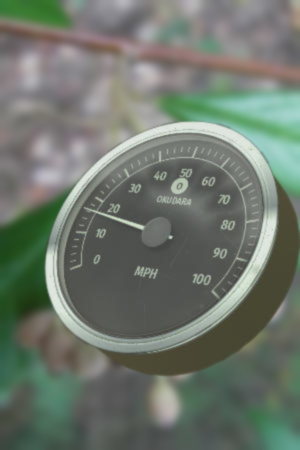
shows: 16 mph
